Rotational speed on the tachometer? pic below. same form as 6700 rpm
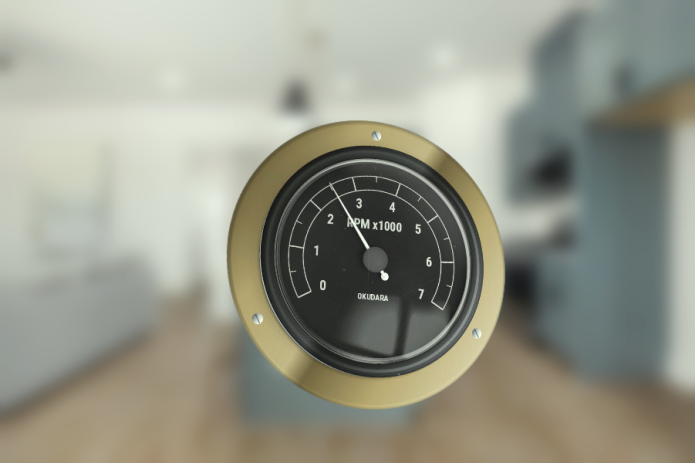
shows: 2500 rpm
